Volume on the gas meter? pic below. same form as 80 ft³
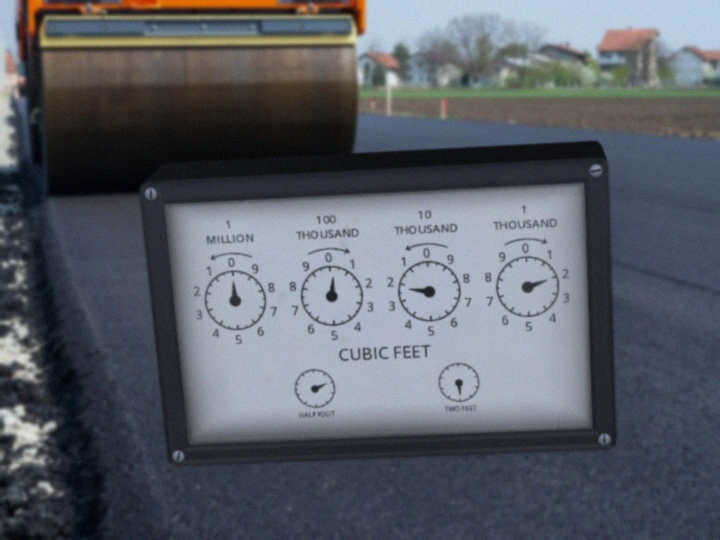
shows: 2200 ft³
